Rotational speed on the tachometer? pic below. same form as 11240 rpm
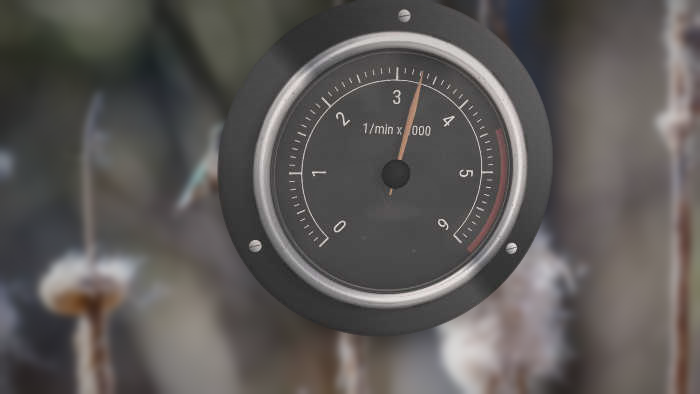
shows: 3300 rpm
